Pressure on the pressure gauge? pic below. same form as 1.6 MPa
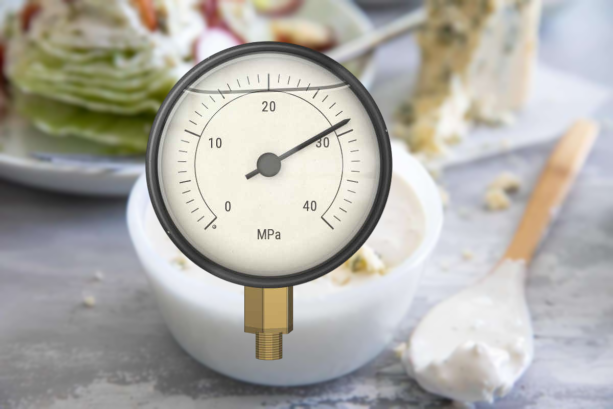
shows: 29 MPa
